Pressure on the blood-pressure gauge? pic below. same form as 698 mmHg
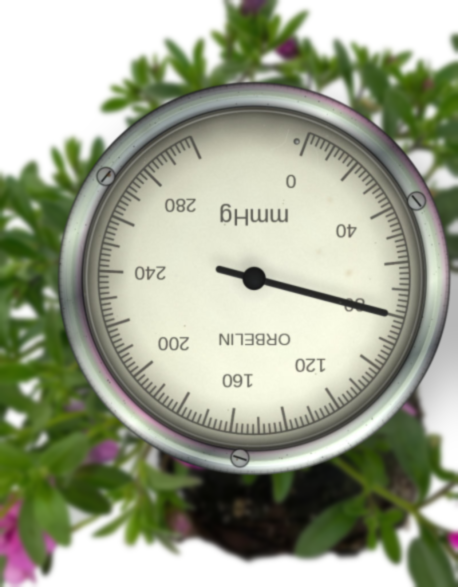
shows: 80 mmHg
